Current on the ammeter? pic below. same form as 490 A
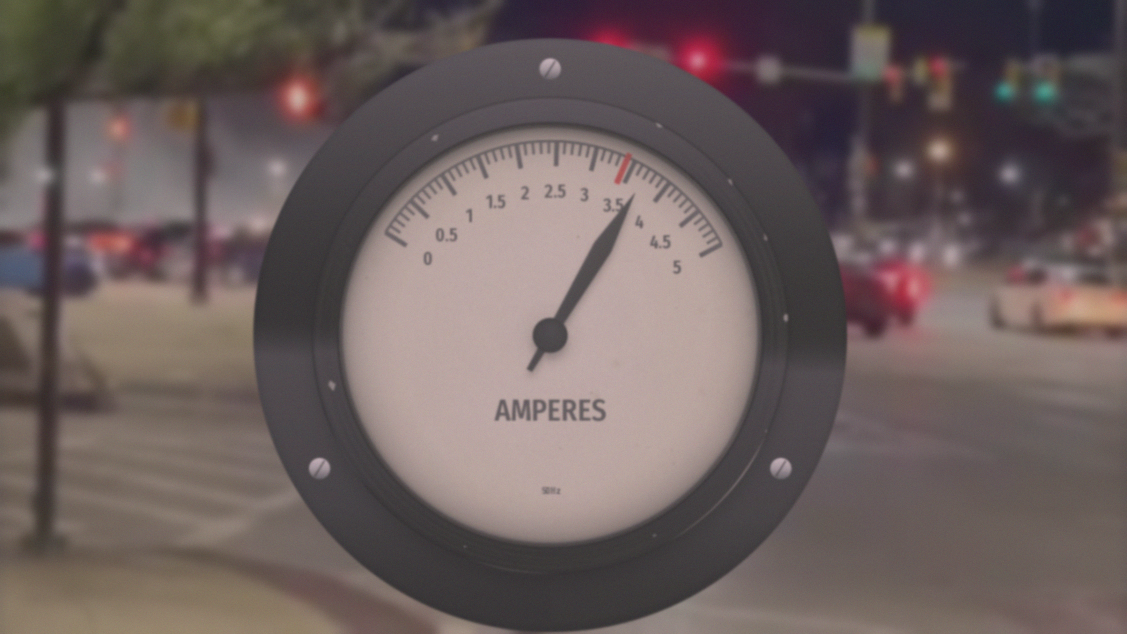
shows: 3.7 A
